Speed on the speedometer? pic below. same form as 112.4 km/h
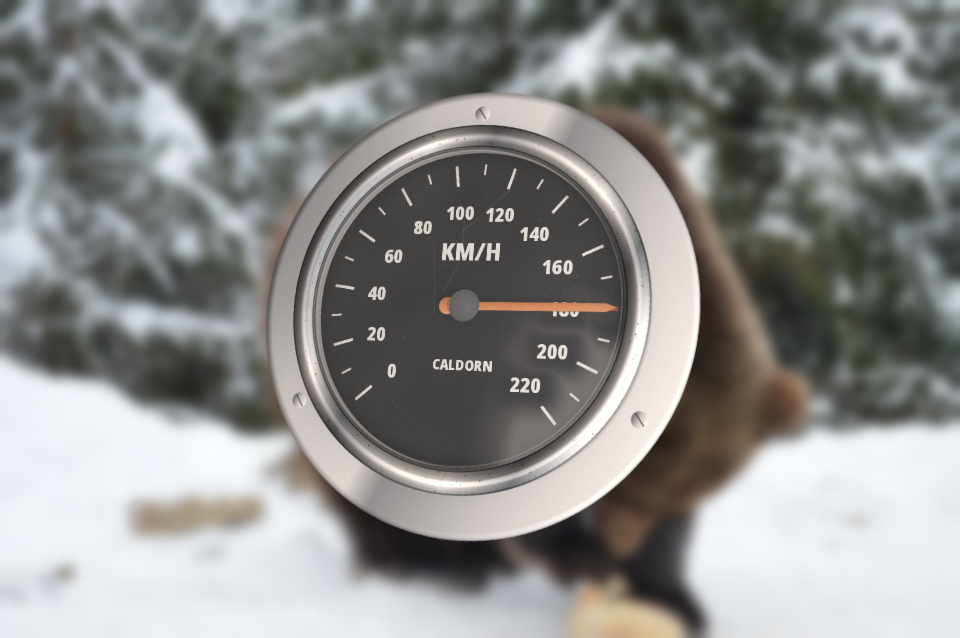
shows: 180 km/h
